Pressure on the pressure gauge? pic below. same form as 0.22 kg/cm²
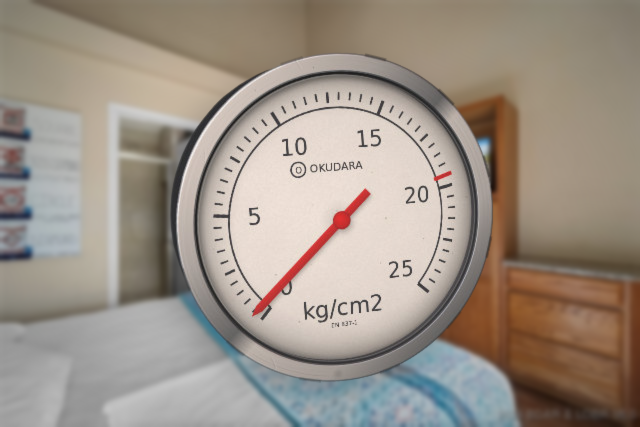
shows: 0.5 kg/cm²
